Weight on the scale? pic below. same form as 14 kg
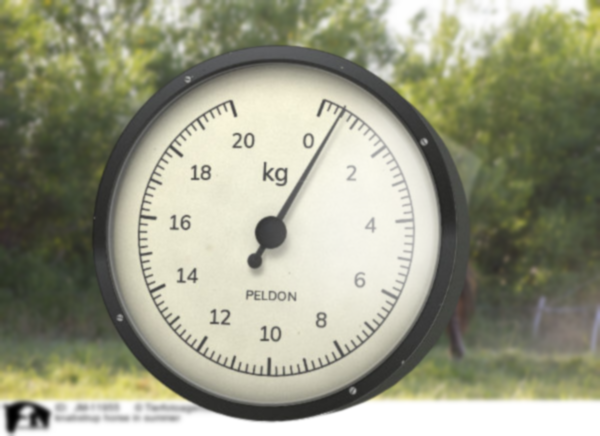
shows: 0.6 kg
